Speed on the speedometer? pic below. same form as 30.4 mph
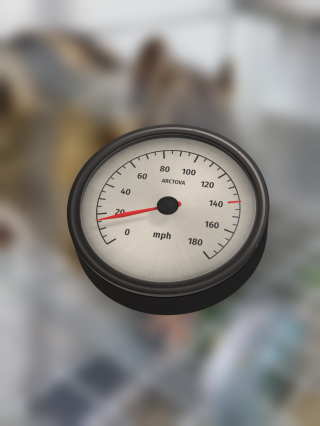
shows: 15 mph
